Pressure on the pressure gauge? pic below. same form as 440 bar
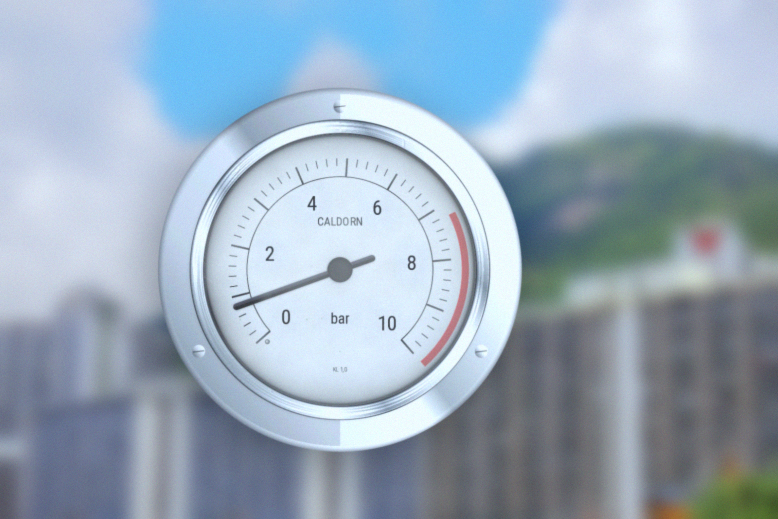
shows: 0.8 bar
